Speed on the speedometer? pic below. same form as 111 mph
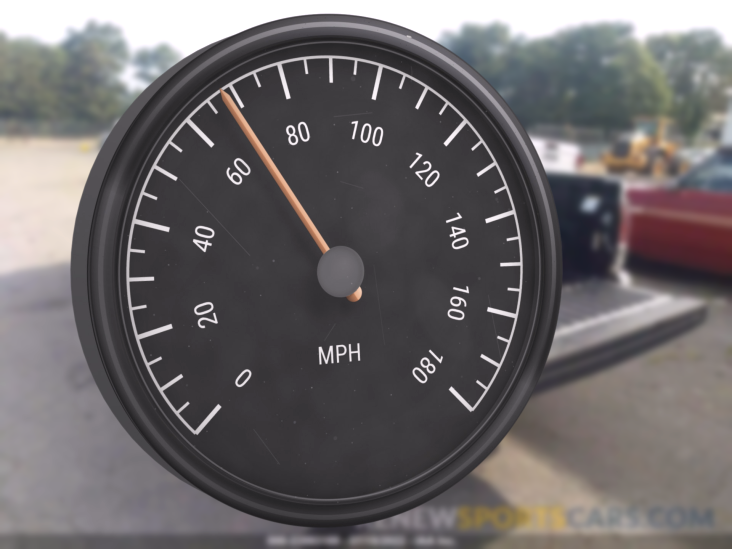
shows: 67.5 mph
